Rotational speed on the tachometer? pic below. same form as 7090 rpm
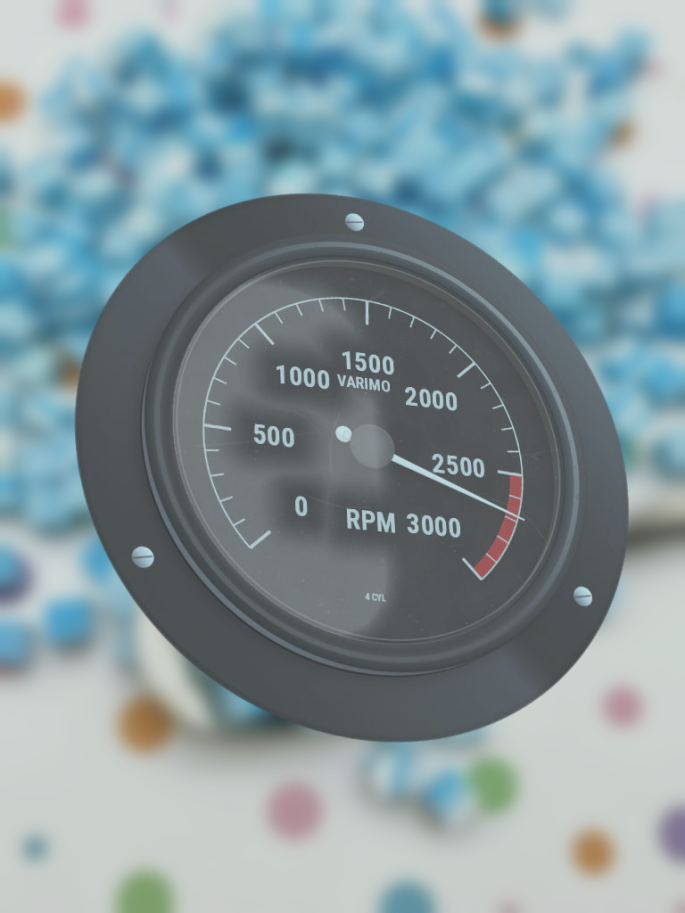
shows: 2700 rpm
